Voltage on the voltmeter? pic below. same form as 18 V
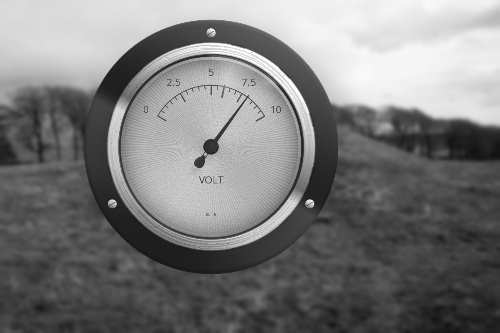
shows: 8 V
